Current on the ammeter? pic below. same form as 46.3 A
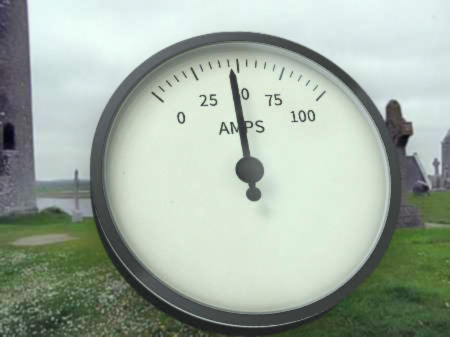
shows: 45 A
